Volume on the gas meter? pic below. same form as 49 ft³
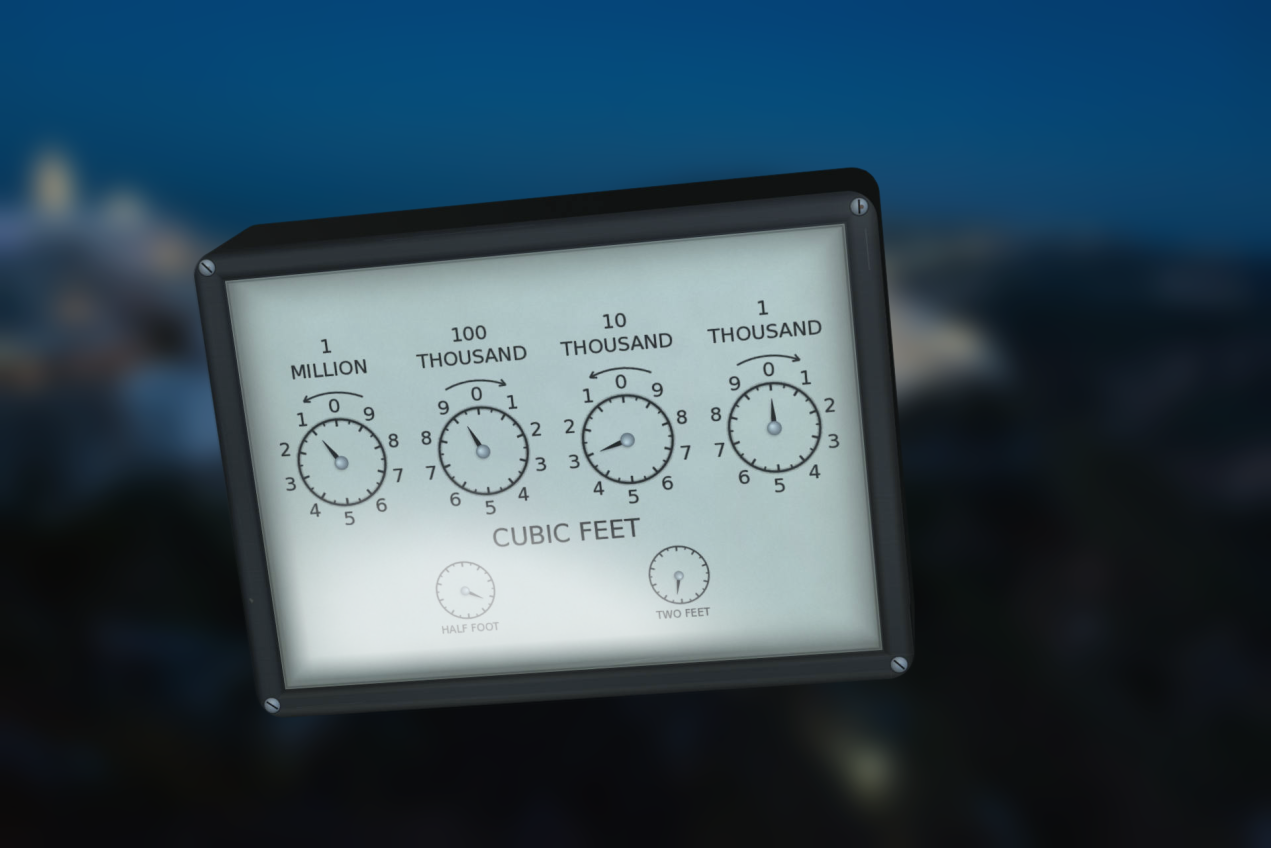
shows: 93000 ft³
